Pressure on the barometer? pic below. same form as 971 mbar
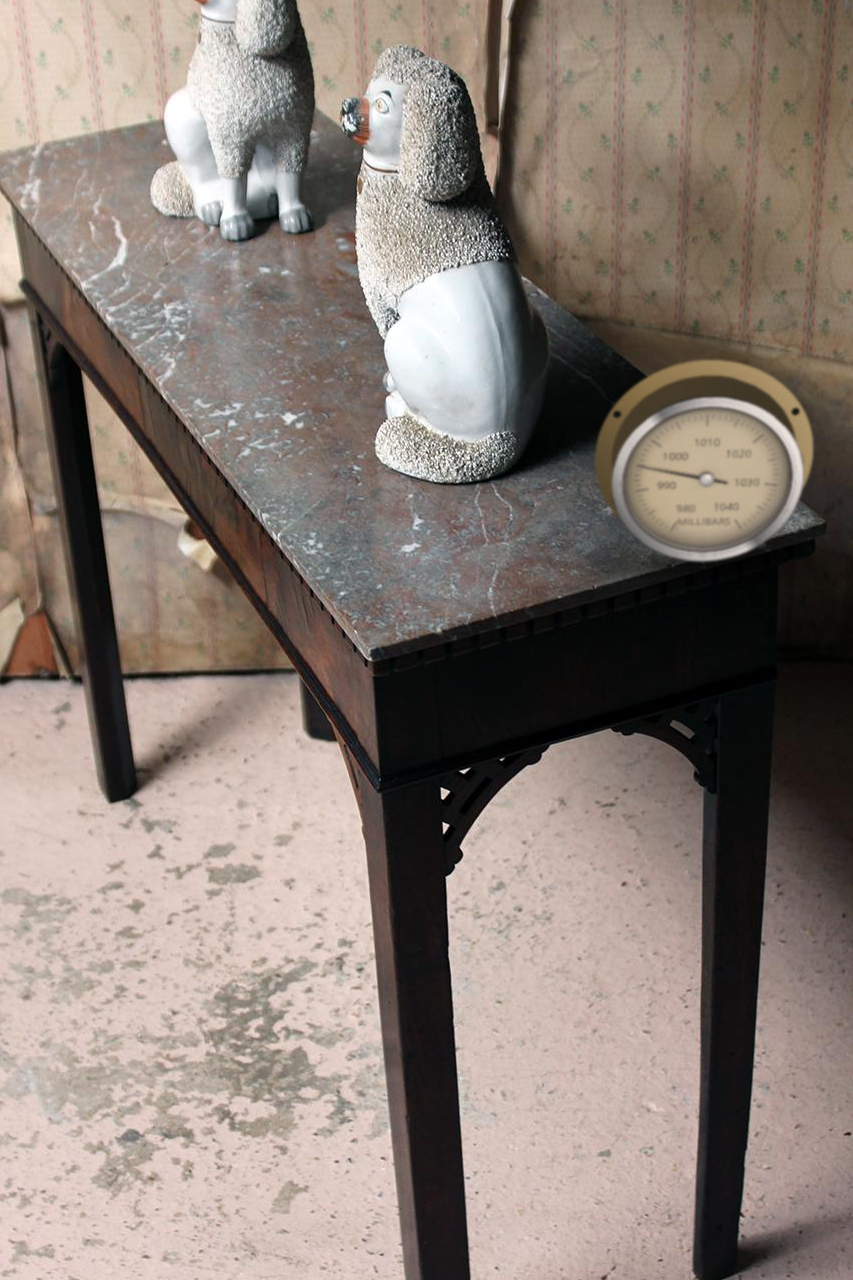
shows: 995 mbar
